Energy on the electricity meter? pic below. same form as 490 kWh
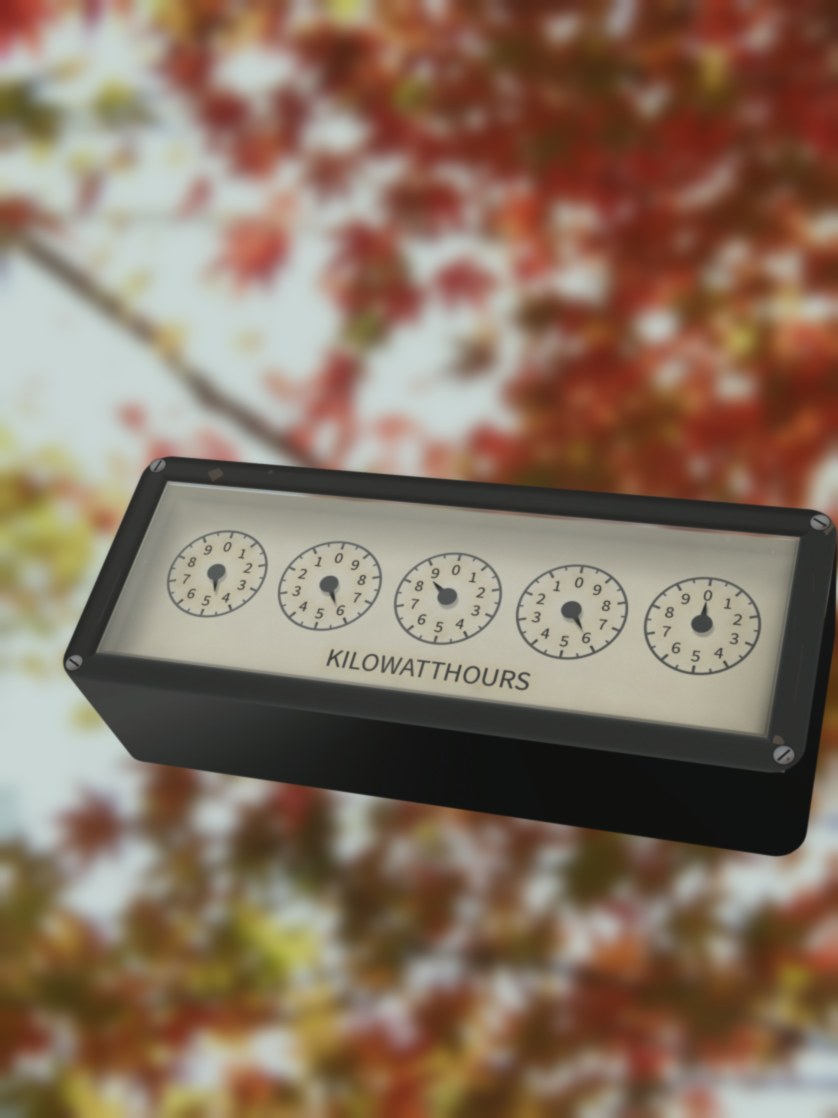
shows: 45860 kWh
